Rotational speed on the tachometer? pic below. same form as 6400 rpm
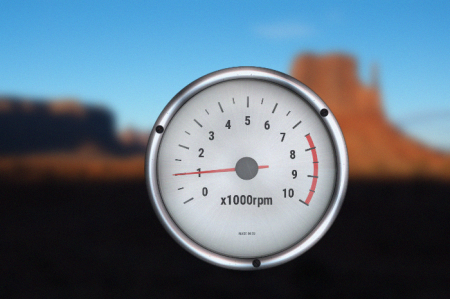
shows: 1000 rpm
